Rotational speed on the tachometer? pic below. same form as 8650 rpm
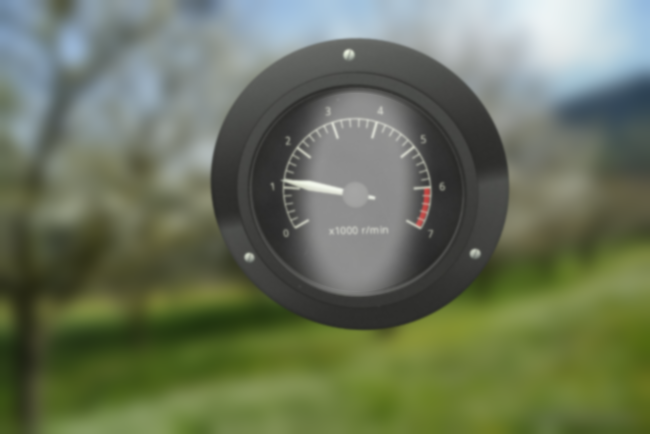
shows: 1200 rpm
